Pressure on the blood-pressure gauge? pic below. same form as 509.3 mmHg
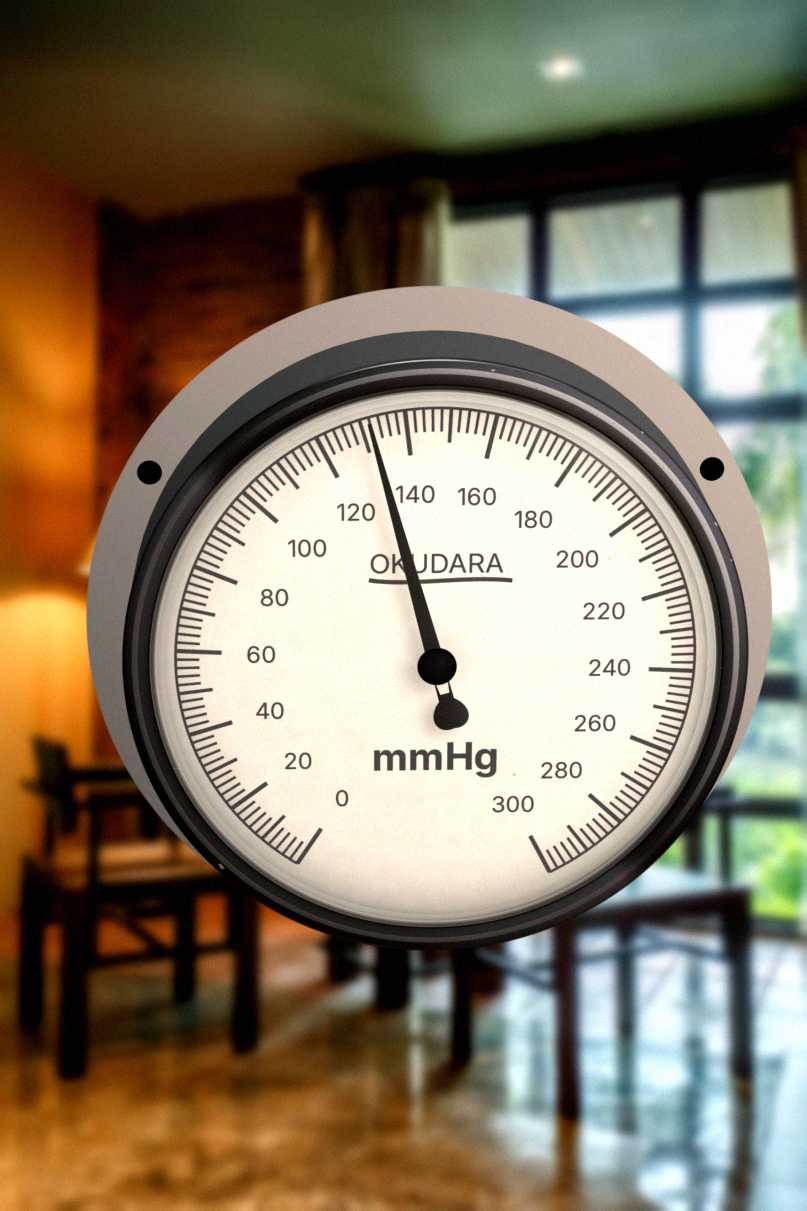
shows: 132 mmHg
